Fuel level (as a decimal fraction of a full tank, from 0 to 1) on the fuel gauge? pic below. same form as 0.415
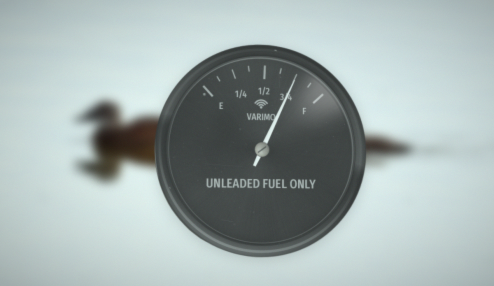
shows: 0.75
